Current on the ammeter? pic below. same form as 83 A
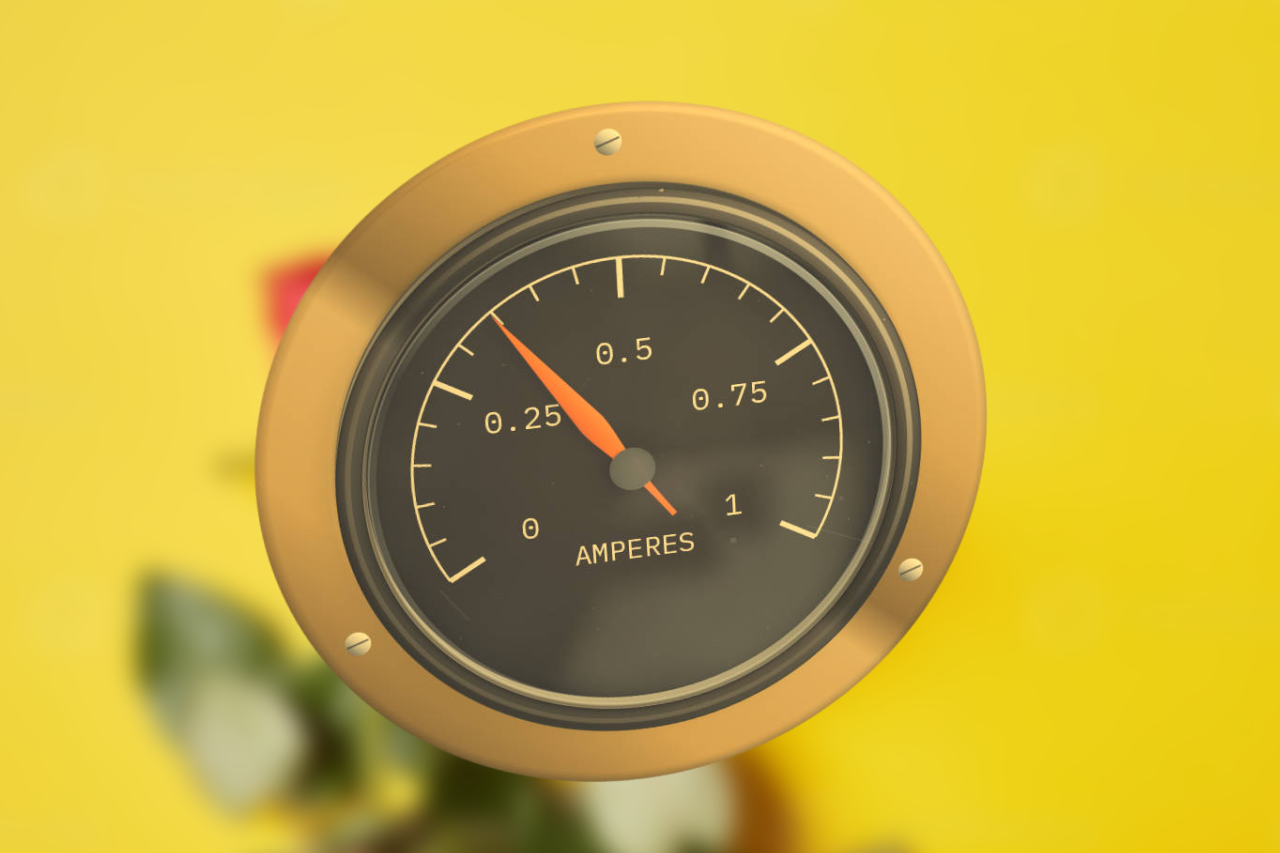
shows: 0.35 A
